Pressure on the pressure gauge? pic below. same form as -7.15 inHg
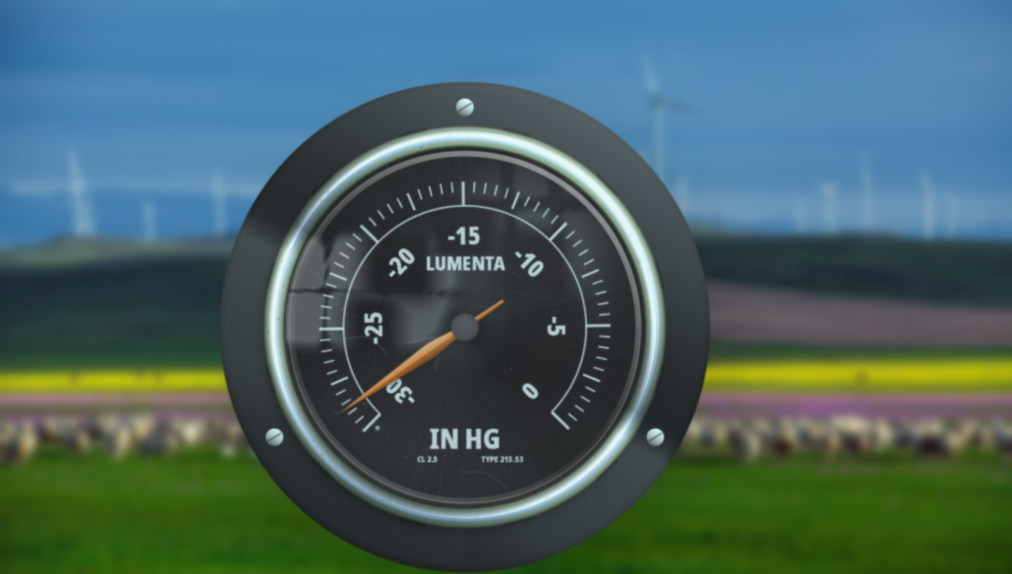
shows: -28.75 inHg
